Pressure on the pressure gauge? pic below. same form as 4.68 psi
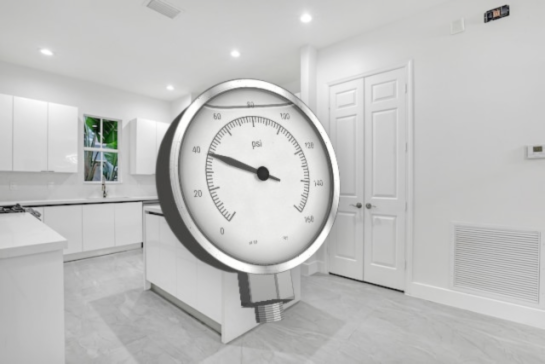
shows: 40 psi
